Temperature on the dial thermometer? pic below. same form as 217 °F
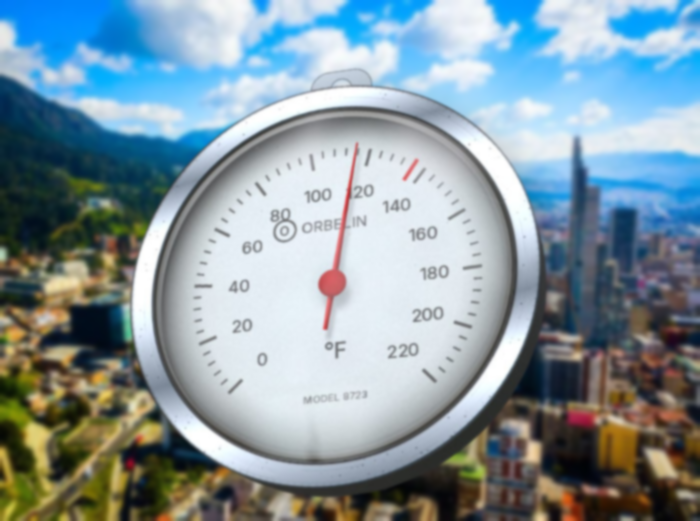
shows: 116 °F
